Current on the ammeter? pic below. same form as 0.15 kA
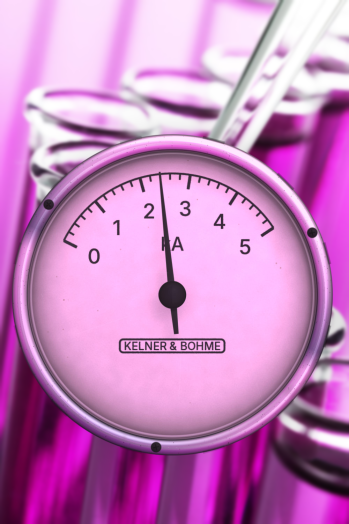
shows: 2.4 kA
